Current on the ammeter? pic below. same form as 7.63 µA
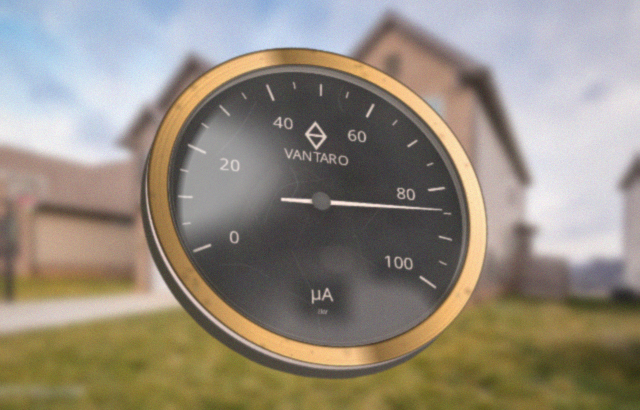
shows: 85 µA
